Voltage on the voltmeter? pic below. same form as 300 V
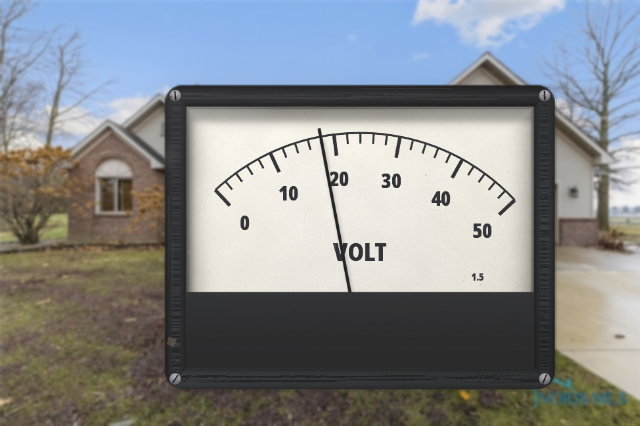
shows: 18 V
